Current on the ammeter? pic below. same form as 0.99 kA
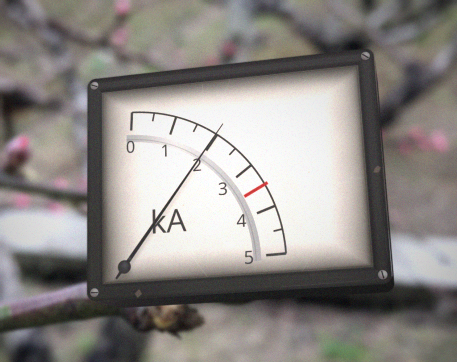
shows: 2 kA
